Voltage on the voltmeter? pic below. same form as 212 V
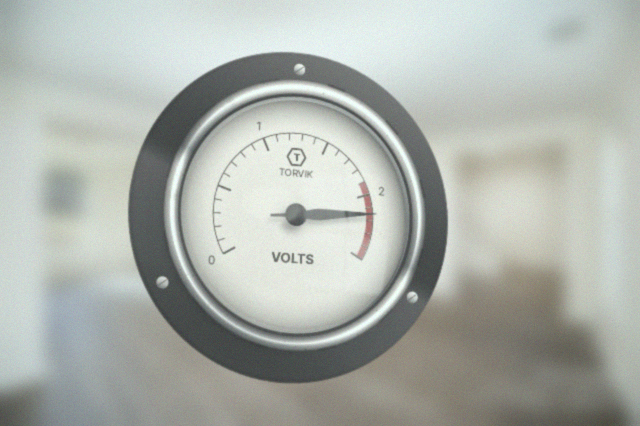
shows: 2.15 V
